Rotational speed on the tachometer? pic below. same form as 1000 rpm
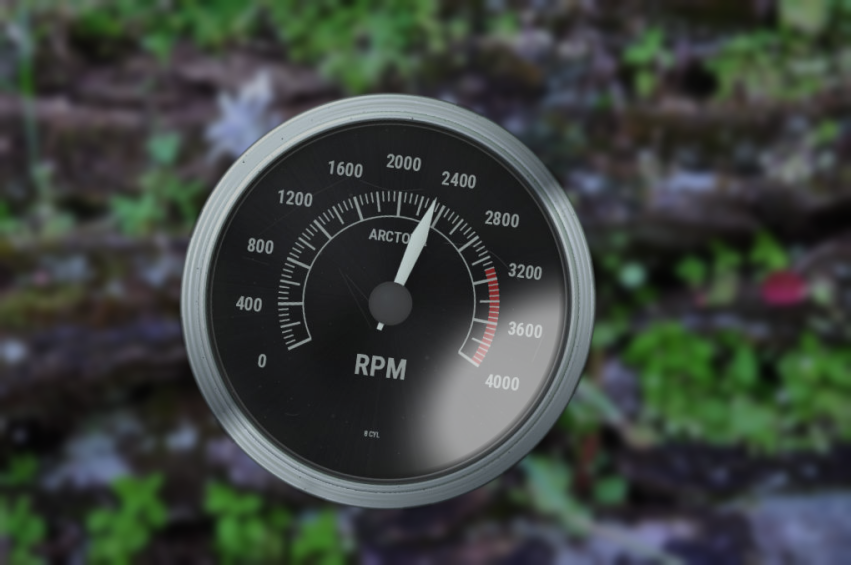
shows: 2300 rpm
